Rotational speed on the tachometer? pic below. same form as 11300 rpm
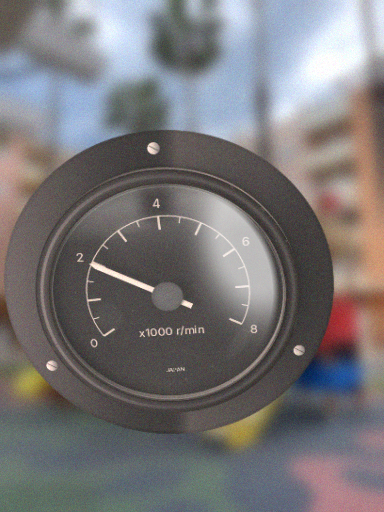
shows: 2000 rpm
